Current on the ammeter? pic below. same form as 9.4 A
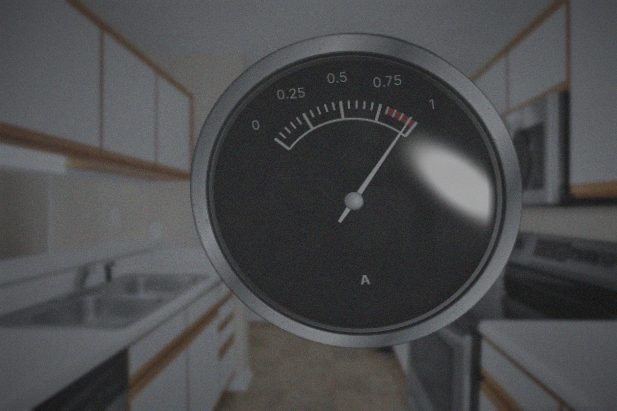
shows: 0.95 A
